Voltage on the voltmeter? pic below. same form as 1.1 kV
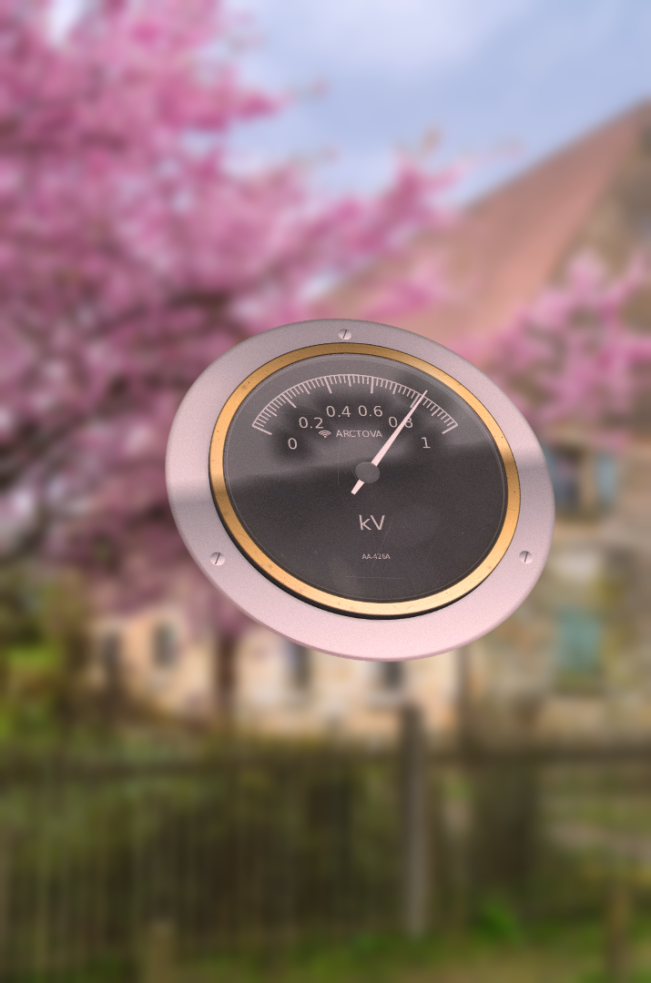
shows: 0.82 kV
